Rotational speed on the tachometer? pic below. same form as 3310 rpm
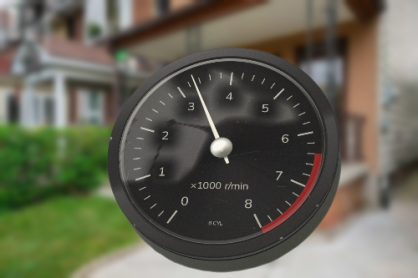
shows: 3300 rpm
